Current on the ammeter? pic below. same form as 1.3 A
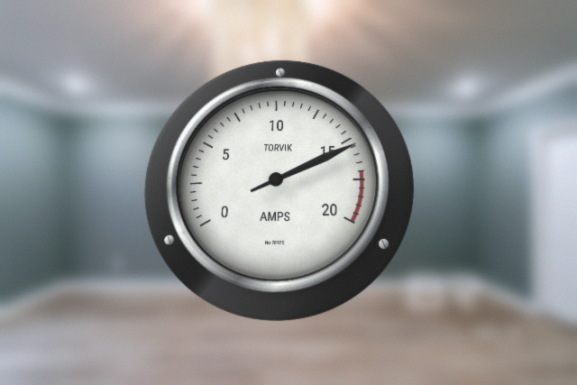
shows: 15.5 A
